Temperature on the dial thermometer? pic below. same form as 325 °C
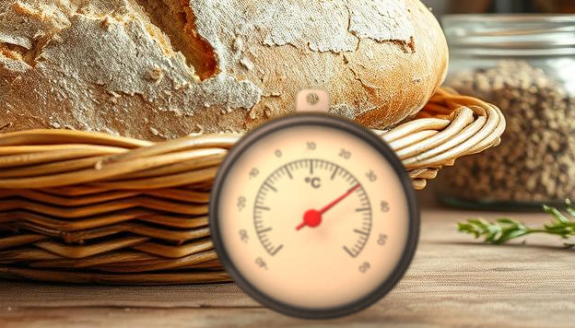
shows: 30 °C
